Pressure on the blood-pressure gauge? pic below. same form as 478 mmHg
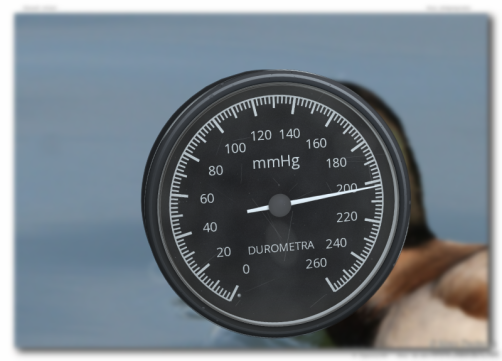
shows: 202 mmHg
